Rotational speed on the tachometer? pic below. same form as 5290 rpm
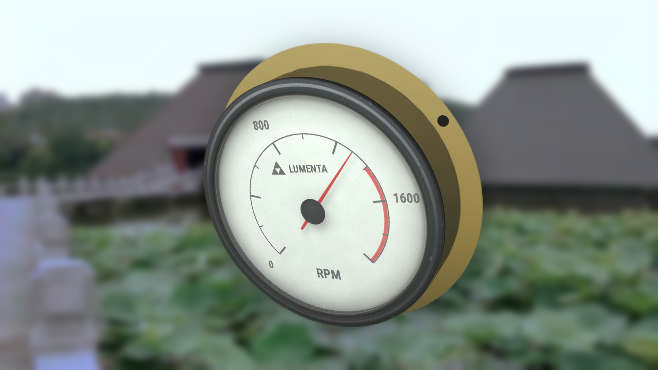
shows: 1300 rpm
